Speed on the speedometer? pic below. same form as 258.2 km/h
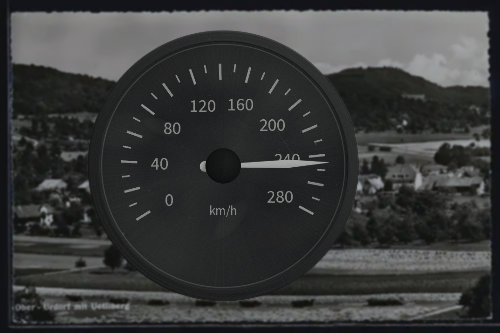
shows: 245 km/h
